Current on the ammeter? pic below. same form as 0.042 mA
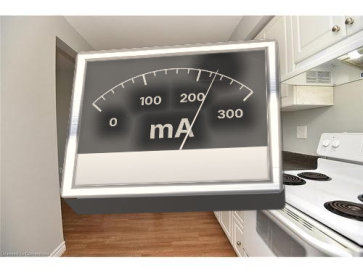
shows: 230 mA
